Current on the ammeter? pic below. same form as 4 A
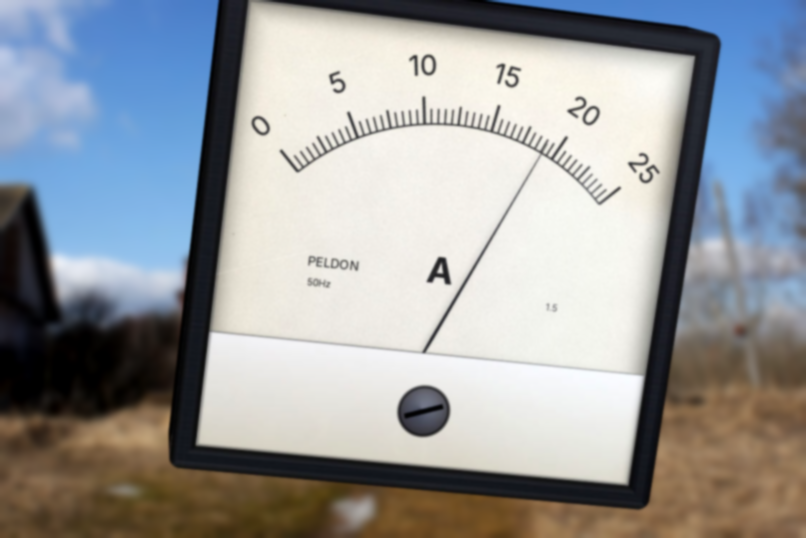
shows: 19 A
